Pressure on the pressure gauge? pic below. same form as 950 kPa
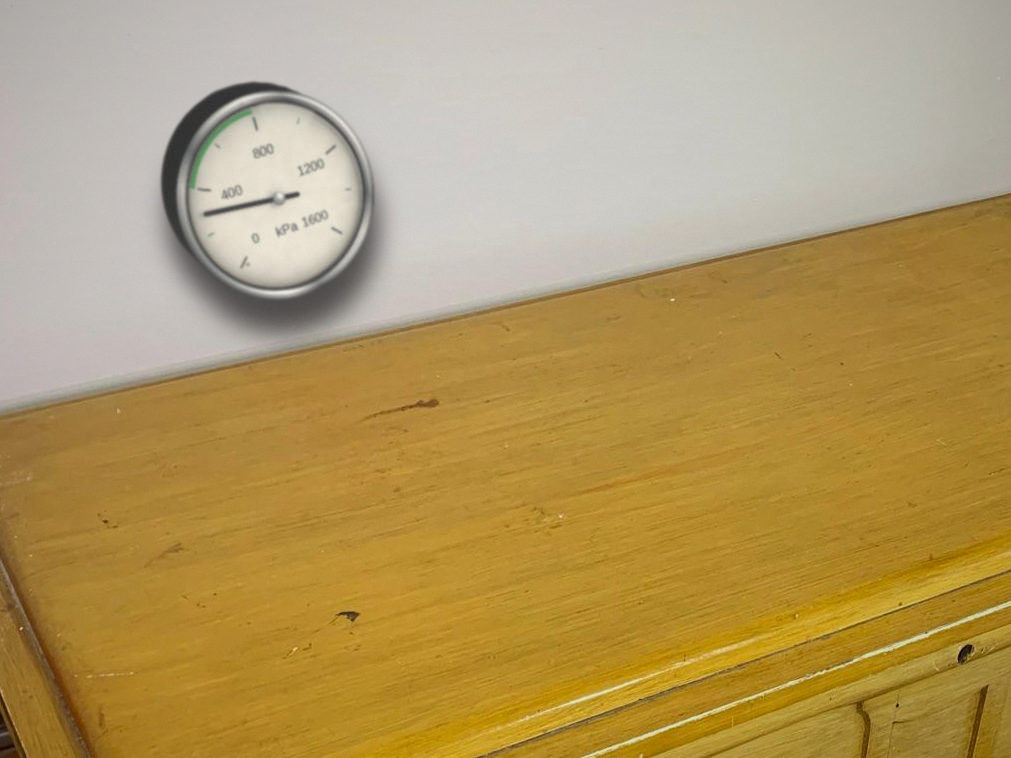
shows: 300 kPa
